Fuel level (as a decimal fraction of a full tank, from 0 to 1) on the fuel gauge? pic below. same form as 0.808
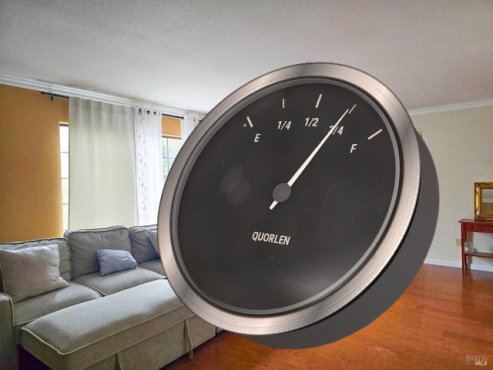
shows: 0.75
